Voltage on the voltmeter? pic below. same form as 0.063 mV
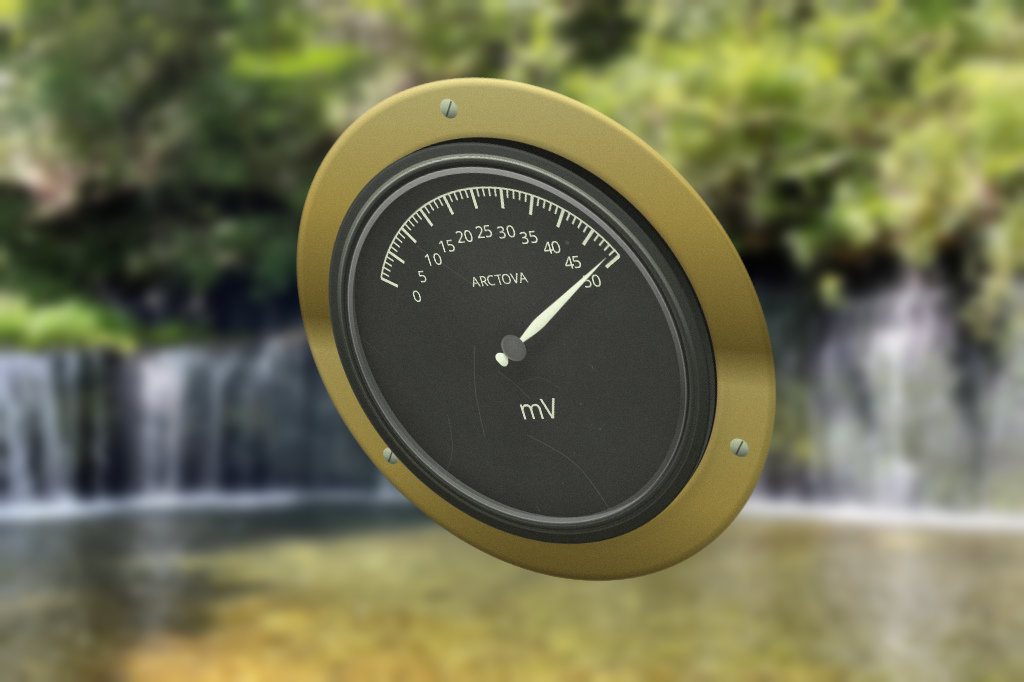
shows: 49 mV
